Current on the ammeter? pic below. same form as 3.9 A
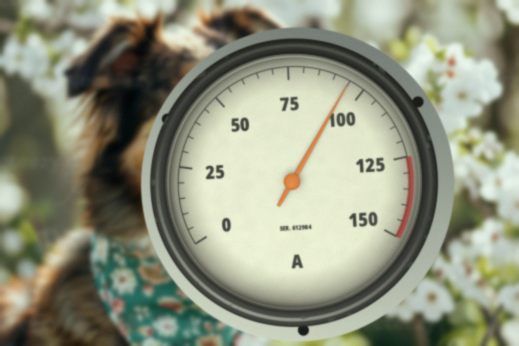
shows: 95 A
